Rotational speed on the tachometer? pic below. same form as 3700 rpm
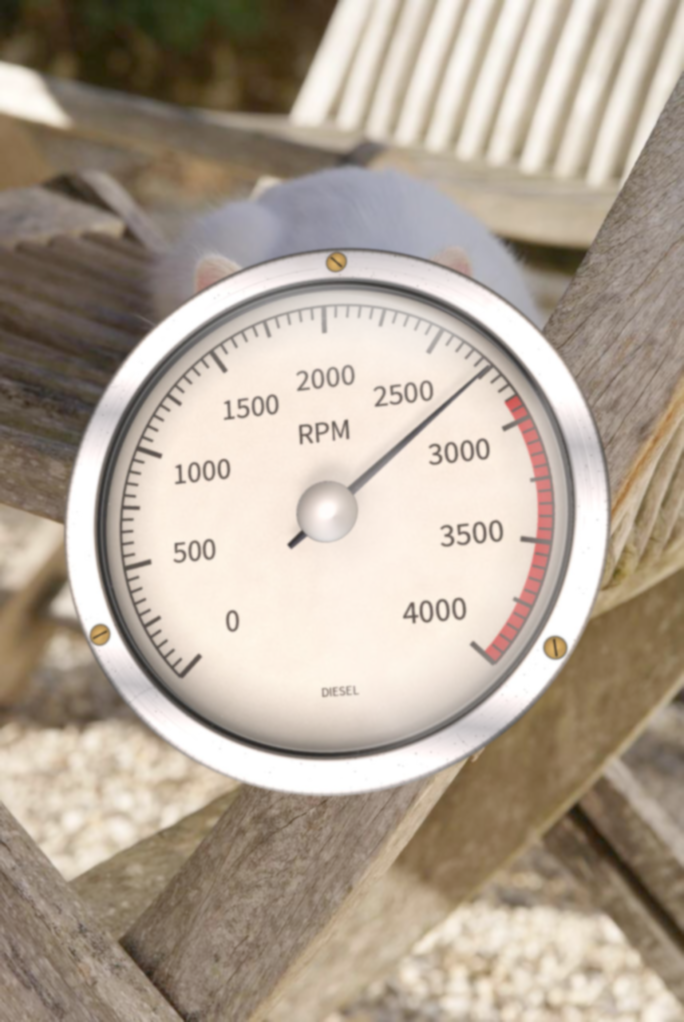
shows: 2750 rpm
